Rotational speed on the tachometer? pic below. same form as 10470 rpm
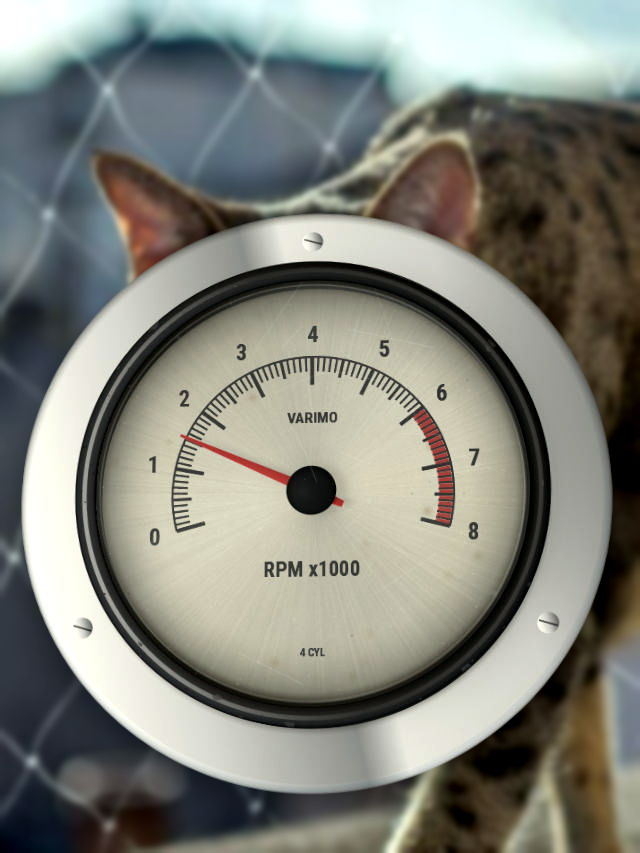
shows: 1500 rpm
